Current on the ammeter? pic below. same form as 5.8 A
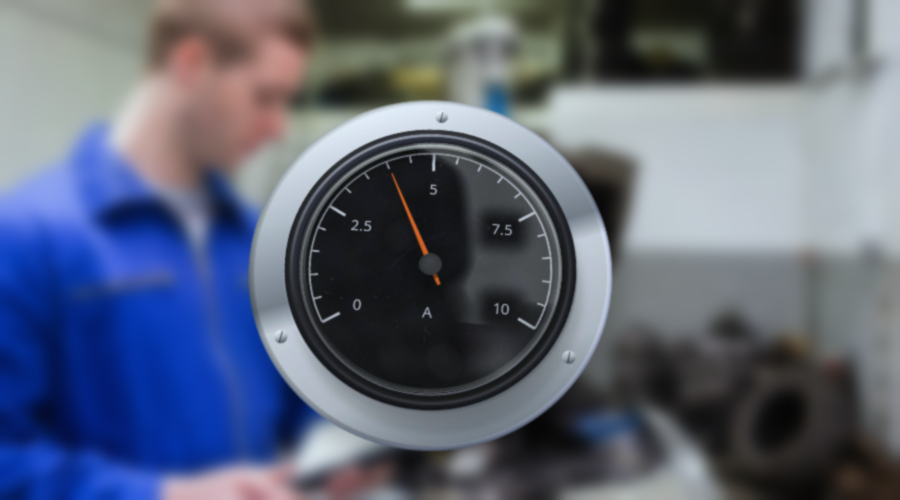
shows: 4 A
